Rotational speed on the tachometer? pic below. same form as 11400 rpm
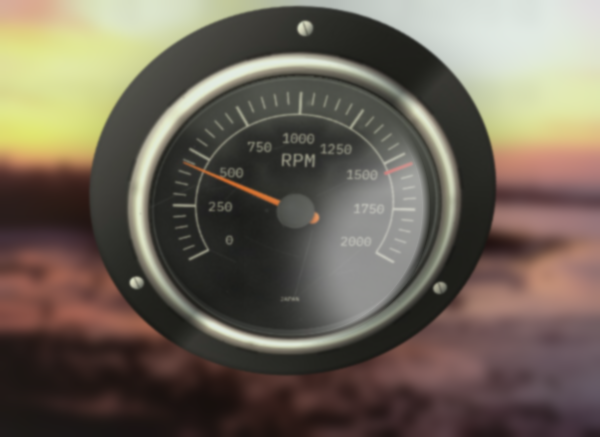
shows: 450 rpm
